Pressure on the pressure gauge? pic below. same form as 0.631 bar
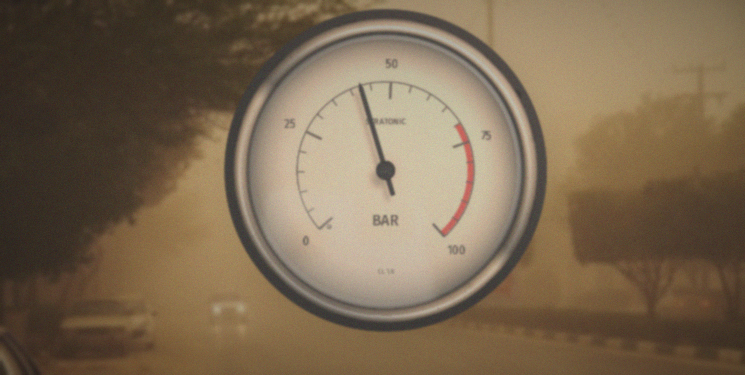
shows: 42.5 bar
